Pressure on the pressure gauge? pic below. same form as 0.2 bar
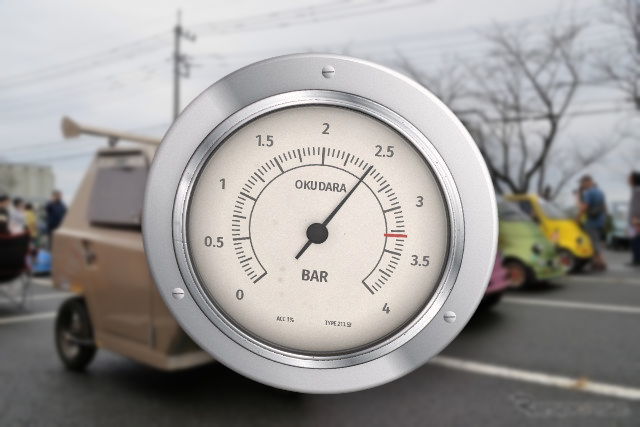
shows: 2.5 bar
